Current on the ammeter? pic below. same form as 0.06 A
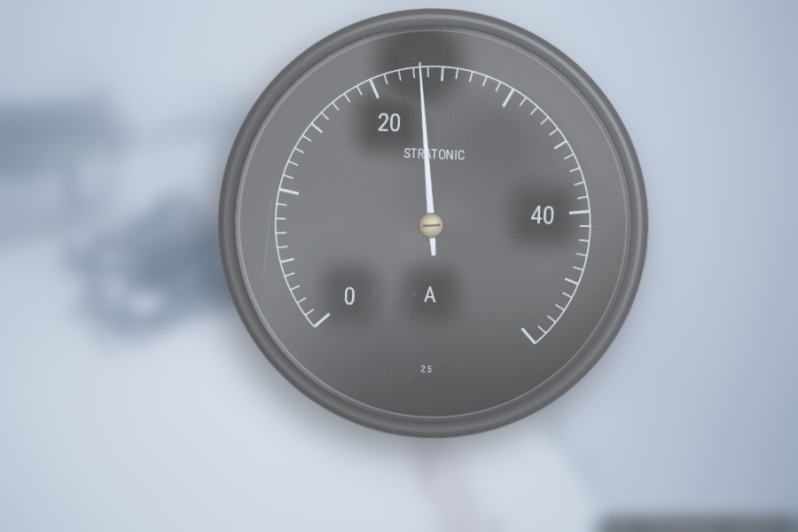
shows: 23.5 A
